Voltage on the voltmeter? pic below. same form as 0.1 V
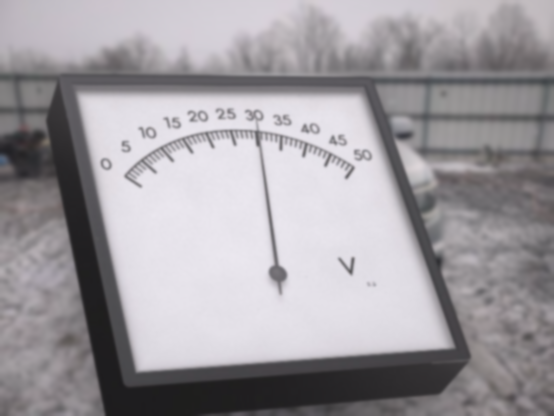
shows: 30 V
